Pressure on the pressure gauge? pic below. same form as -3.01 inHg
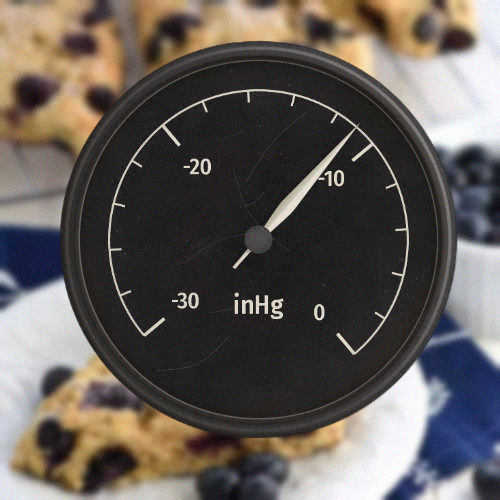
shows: -11 inHg
